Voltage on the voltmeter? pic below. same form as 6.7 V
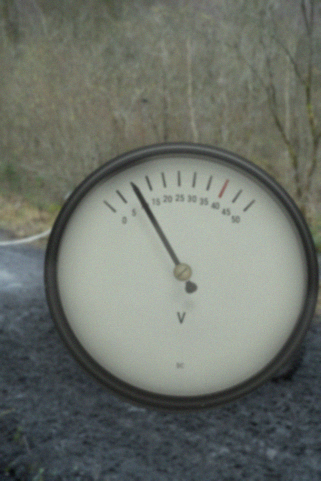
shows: 10 V
